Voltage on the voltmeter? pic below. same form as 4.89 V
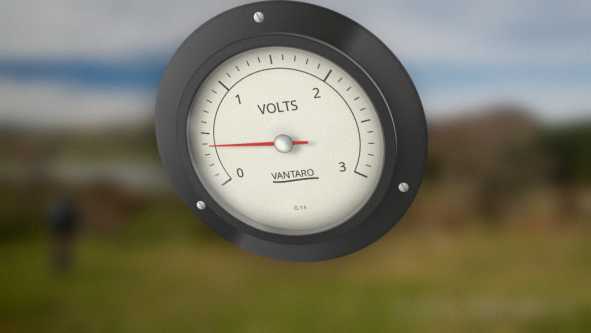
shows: 0.4 V
